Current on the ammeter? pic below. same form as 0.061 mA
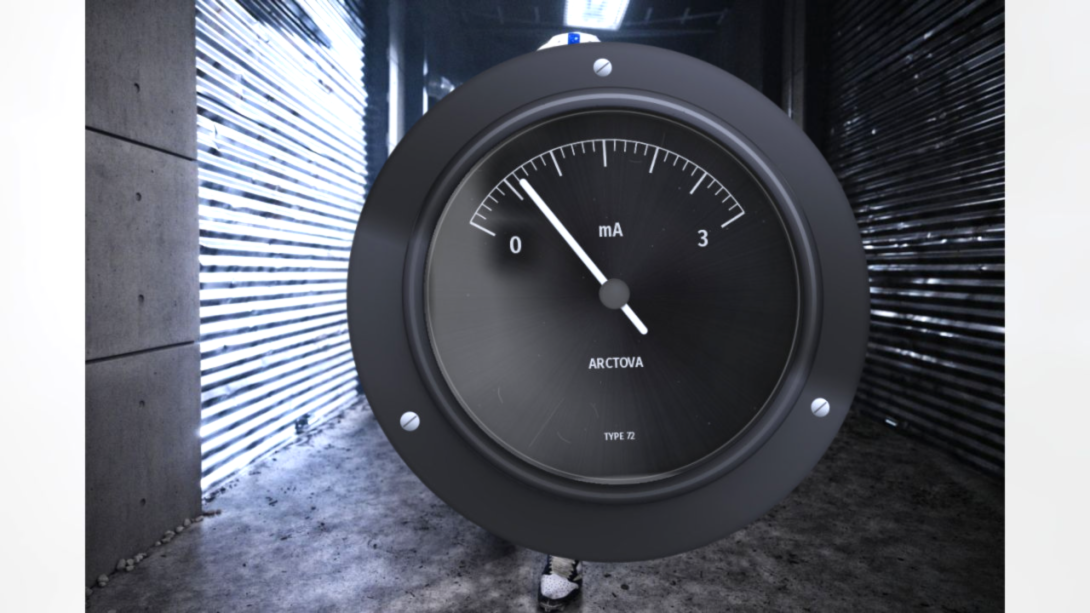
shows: 0.6 mA
